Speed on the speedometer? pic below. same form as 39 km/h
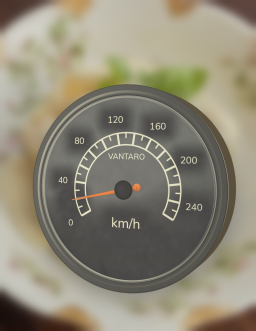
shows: 20 km/h
